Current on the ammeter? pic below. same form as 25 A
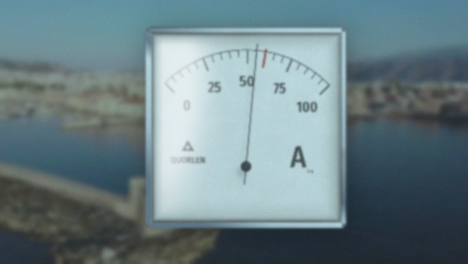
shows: 55 A
